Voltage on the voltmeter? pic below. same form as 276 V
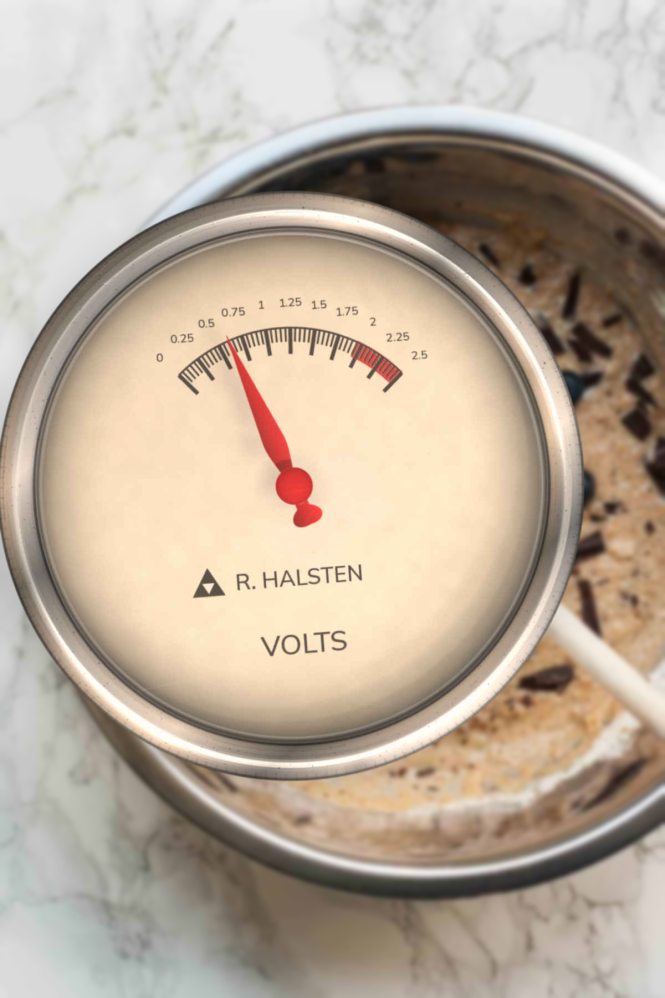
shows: 0.6 V
